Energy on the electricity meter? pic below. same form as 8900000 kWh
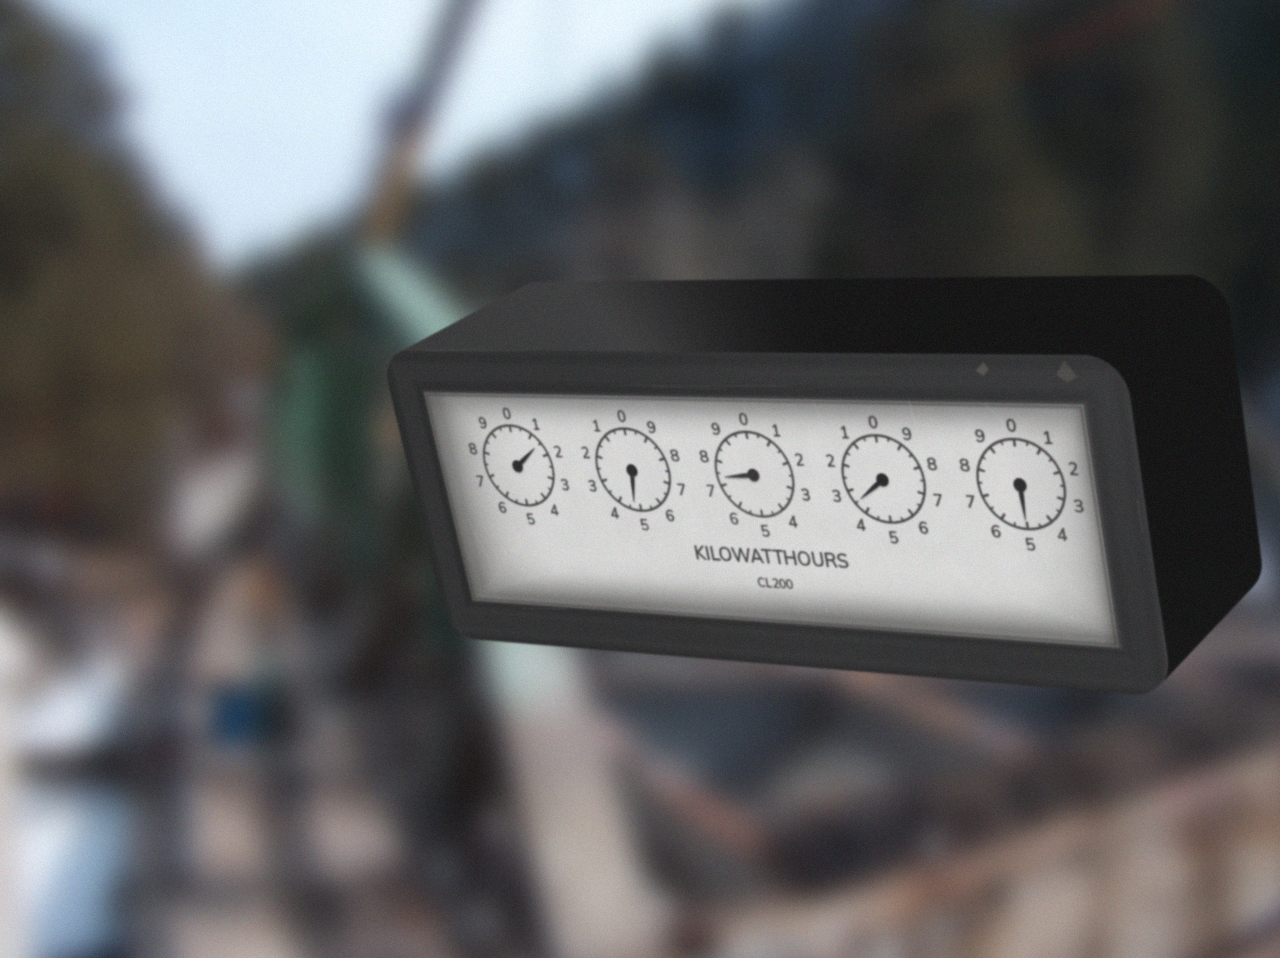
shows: 14735 kWh
